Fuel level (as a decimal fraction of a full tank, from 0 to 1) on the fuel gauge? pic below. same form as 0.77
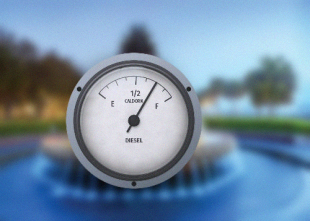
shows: 0.75
